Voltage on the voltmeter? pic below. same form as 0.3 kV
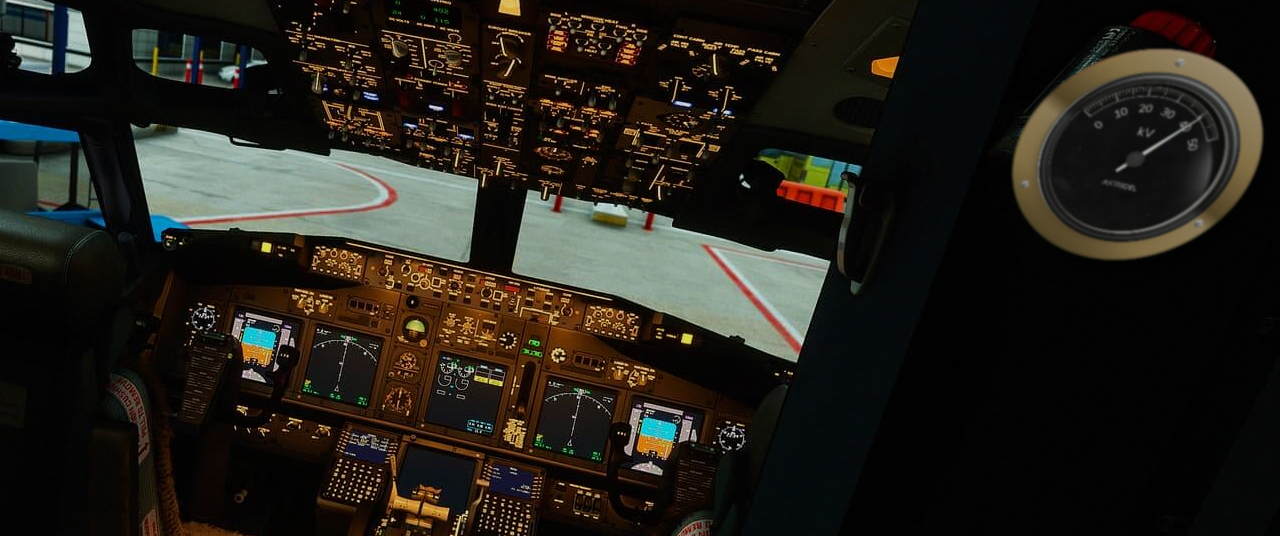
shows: 40 kV
